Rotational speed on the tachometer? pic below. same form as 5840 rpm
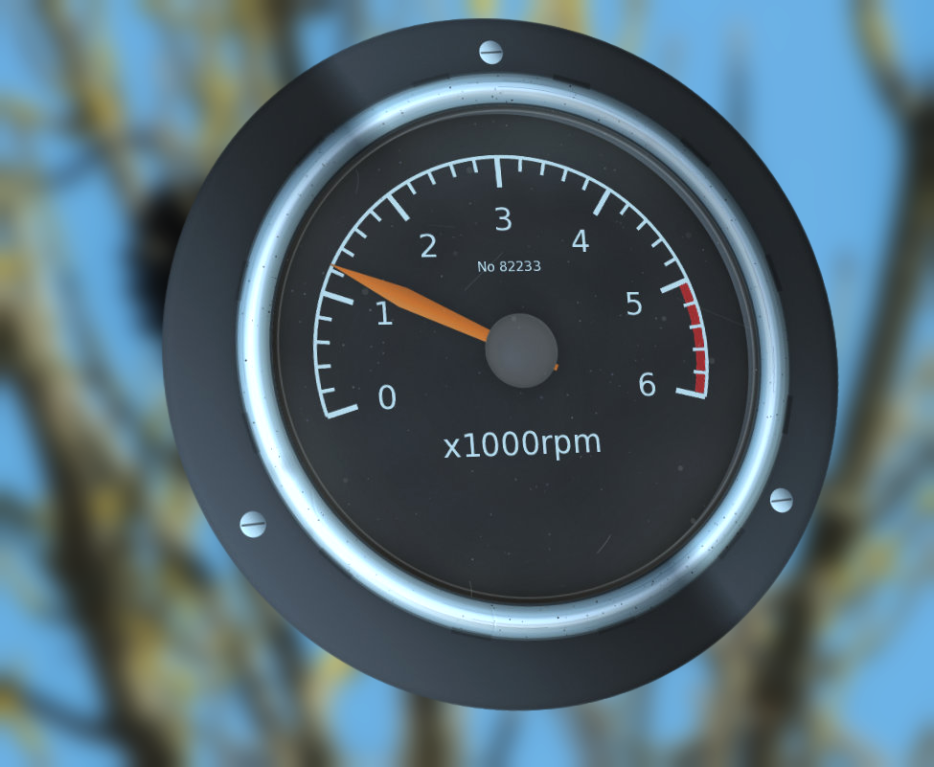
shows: 1200 rpm
